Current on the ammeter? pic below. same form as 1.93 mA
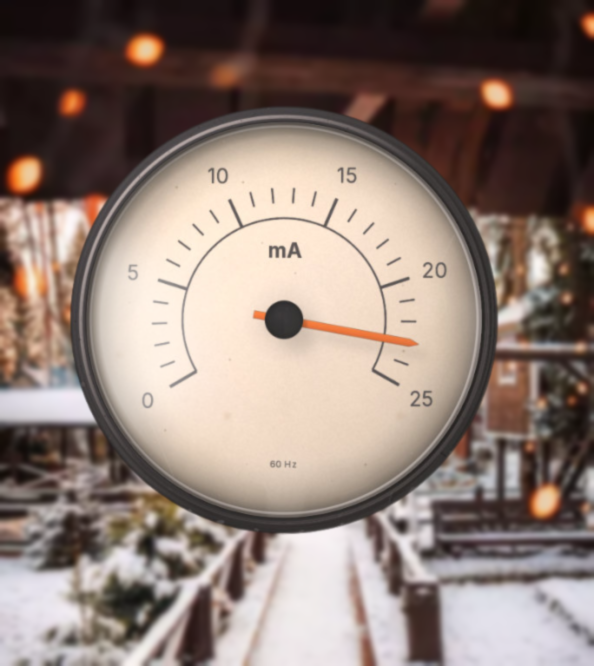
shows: 23 mA
